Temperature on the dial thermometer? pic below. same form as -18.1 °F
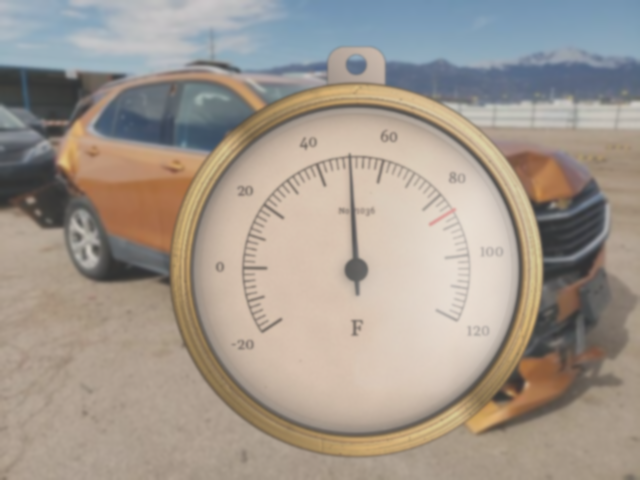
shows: 50 °F
